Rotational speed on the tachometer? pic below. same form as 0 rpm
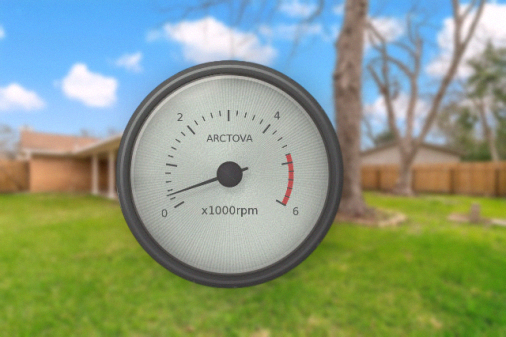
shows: 300 rpm
